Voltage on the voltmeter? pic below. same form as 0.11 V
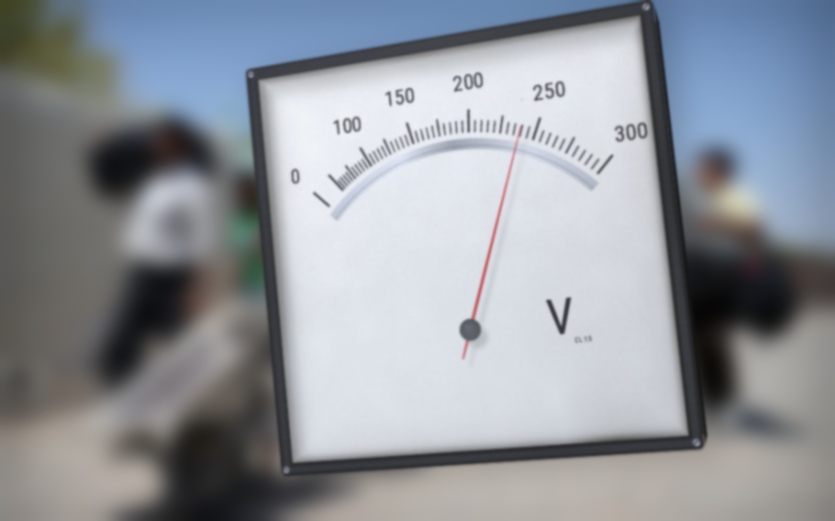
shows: 240 V
